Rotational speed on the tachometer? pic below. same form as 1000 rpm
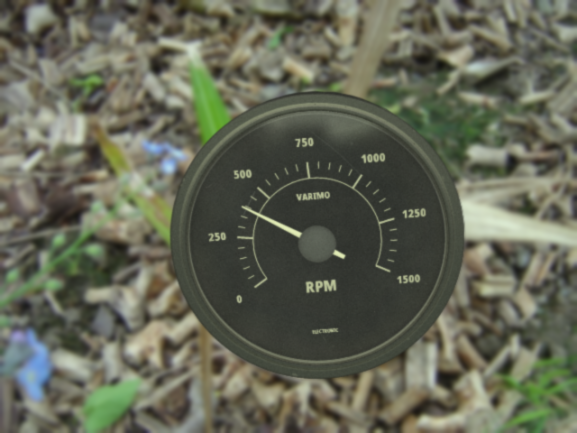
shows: 400 rpm
